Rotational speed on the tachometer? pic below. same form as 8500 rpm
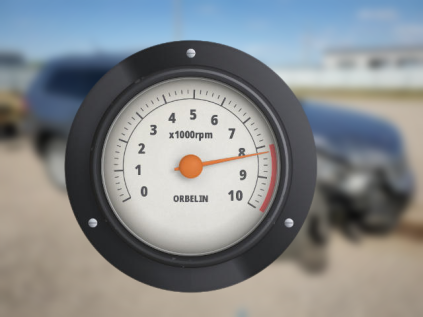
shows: 8200 rpm
